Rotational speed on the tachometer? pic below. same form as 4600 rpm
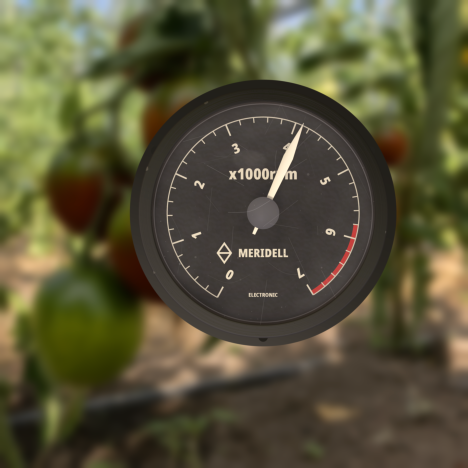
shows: 4100 rpm
